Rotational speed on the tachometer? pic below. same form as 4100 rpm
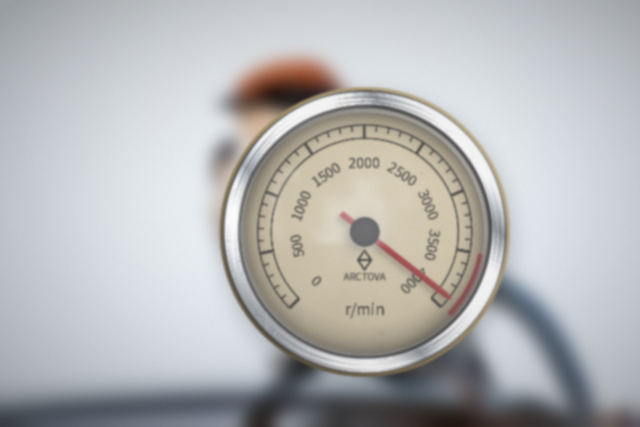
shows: 3900 rpm
